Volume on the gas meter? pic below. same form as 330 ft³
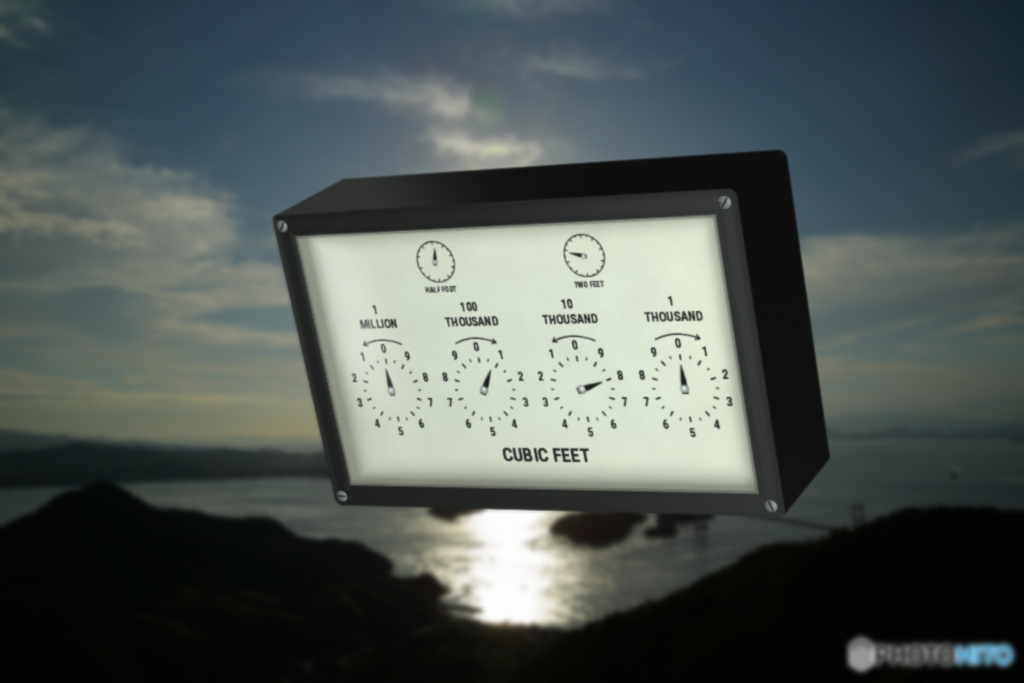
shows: 8000 ft³
